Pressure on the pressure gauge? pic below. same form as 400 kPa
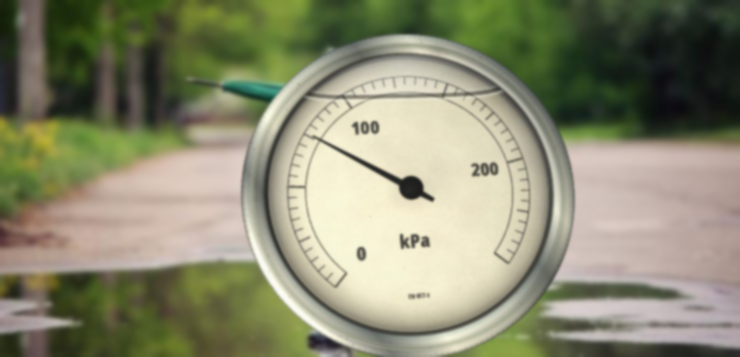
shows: 75 kPa
